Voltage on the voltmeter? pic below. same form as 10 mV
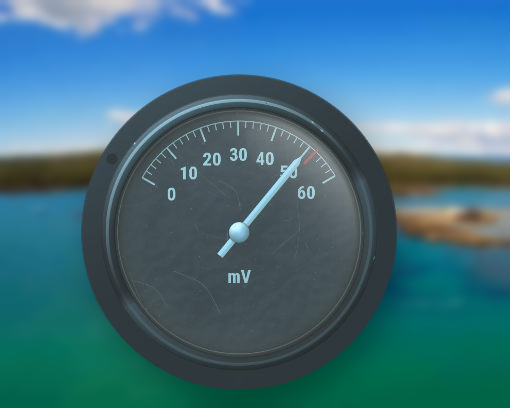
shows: 50 mV
